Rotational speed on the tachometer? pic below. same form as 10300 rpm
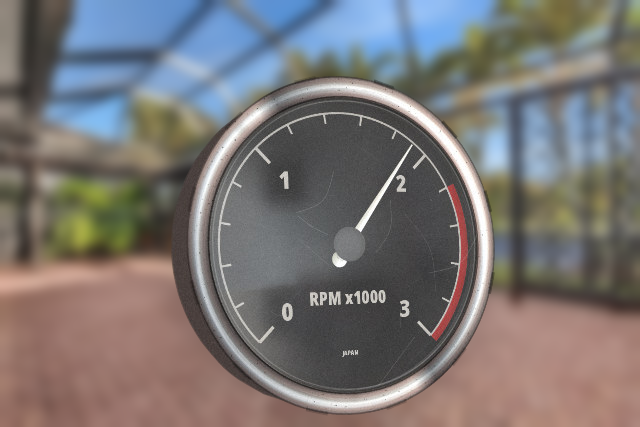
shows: 1900 rpm
